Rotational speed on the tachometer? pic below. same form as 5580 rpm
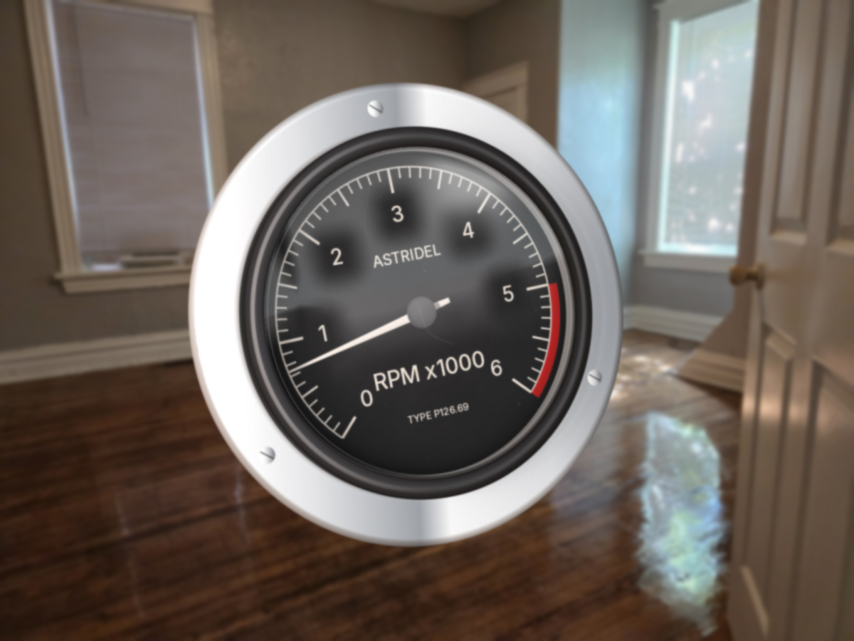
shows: 750 rpm
